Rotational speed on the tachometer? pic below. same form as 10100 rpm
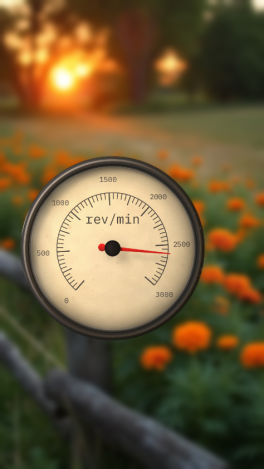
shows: 2600 rpm
